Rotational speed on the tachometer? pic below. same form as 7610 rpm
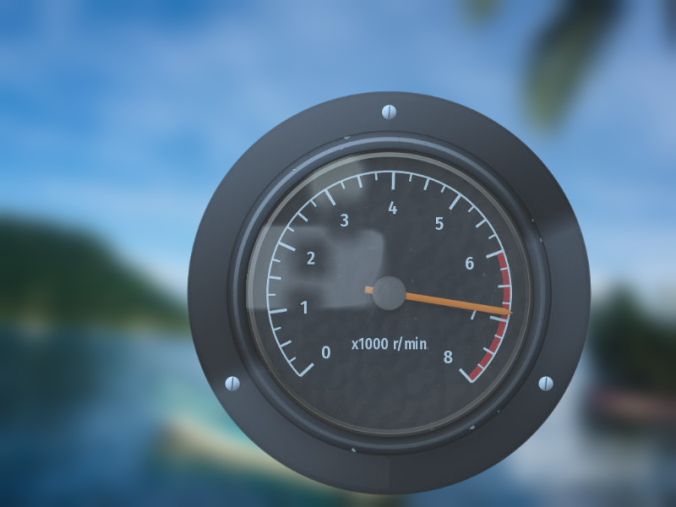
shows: 6875 rpm
